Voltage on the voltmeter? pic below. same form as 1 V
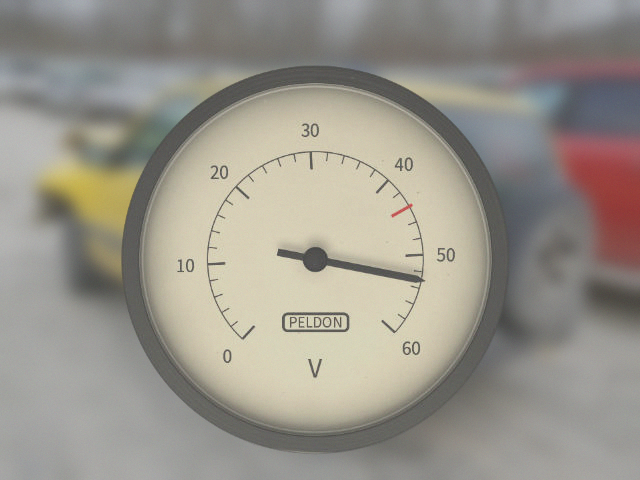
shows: 53 V
